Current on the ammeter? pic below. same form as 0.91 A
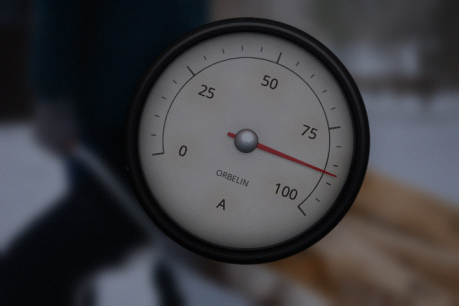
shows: 87.5 A
